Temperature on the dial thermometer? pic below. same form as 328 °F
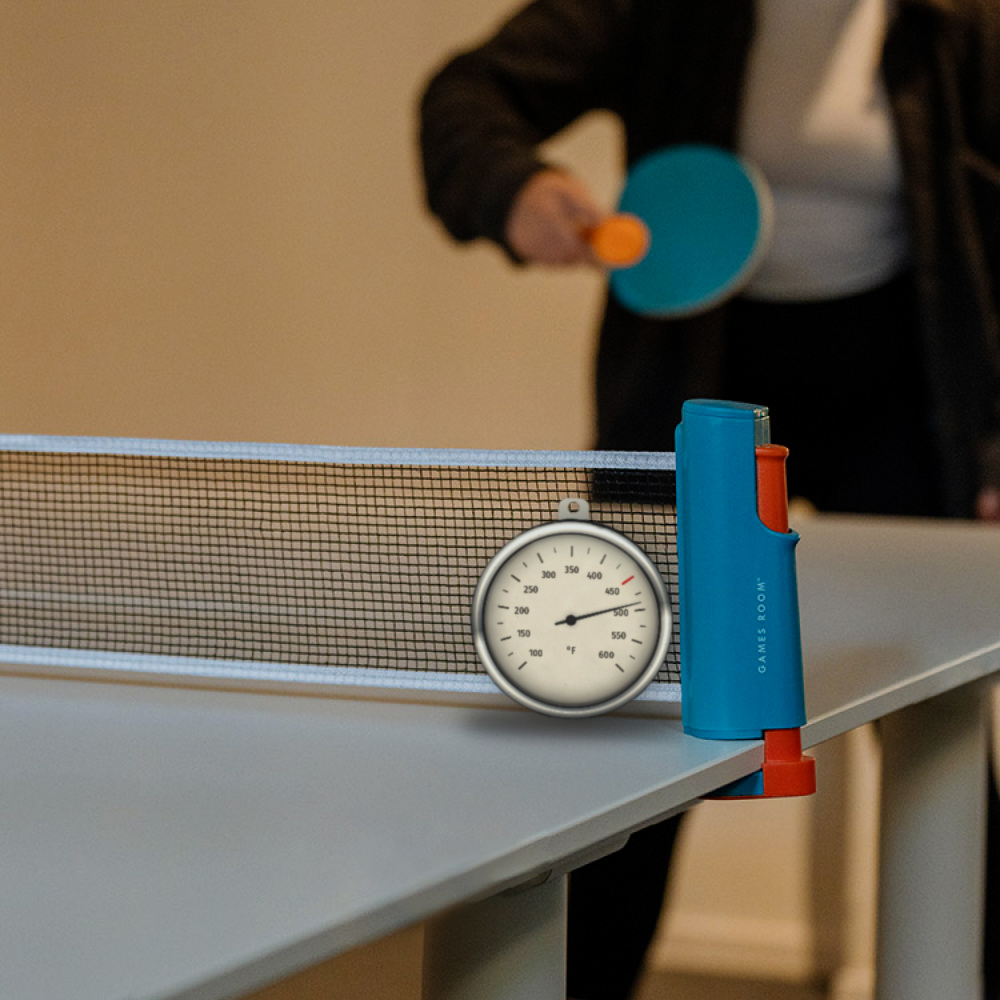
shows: 487.5 °F
